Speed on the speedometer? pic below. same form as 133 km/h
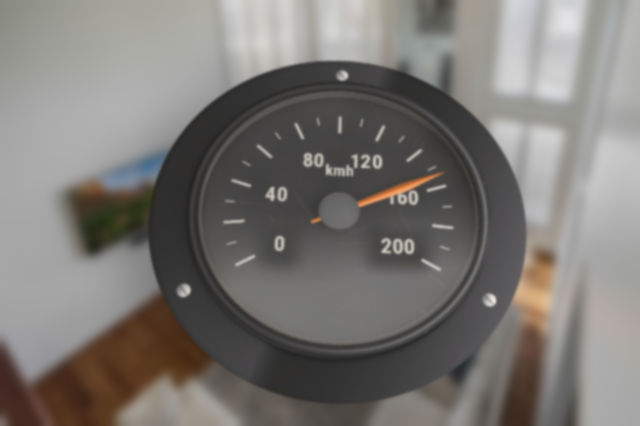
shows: 155 km/h
